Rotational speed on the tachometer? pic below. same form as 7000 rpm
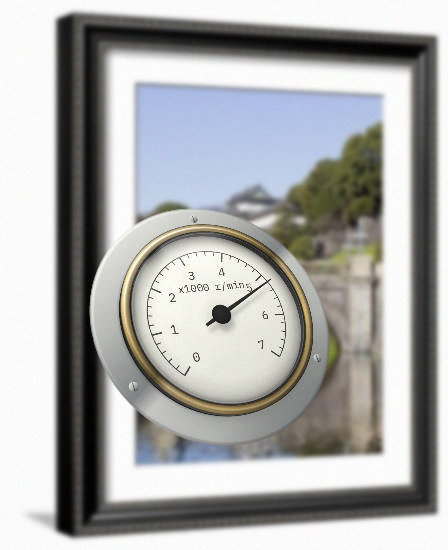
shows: 5200 rpm
